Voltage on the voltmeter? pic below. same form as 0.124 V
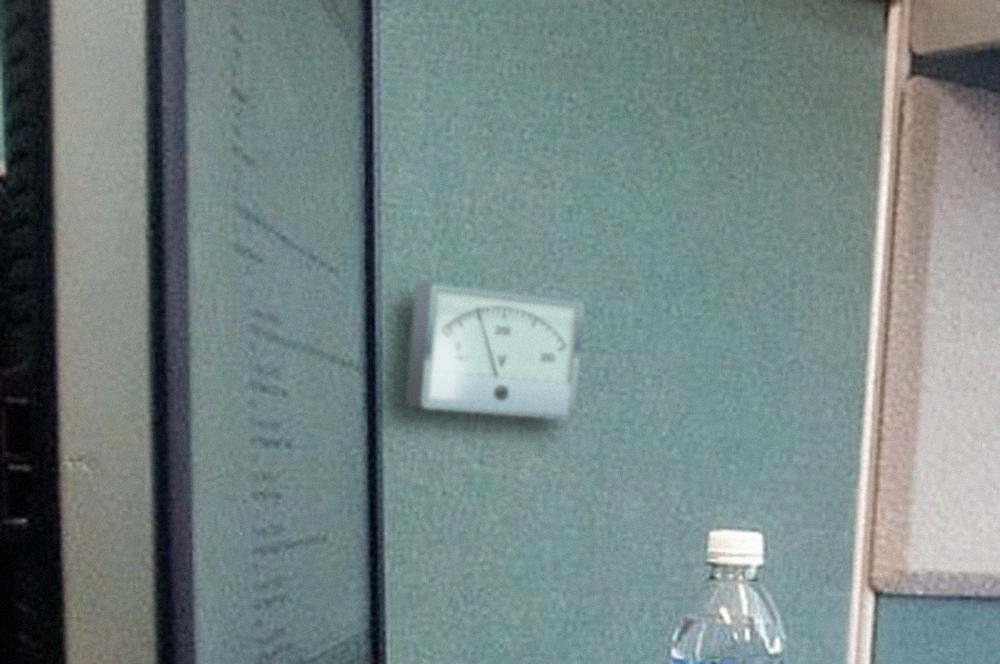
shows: 150 V
